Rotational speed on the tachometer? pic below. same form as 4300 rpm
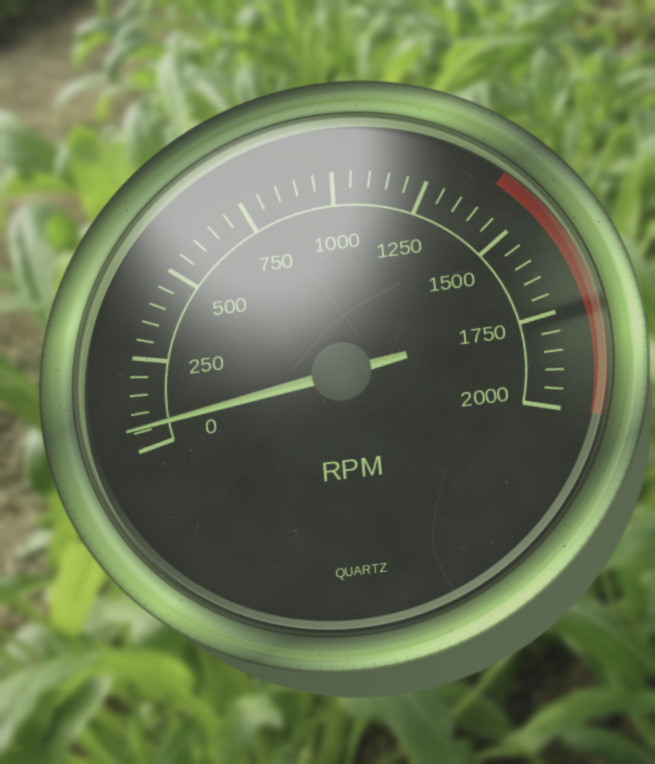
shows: 50 rpm
